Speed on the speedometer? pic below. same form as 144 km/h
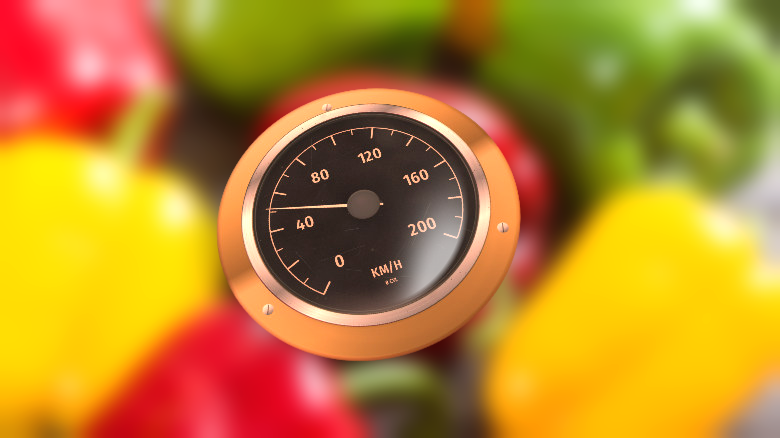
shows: 50 km/h
